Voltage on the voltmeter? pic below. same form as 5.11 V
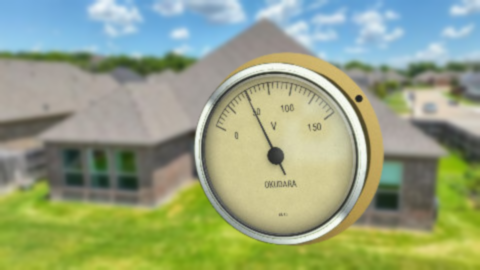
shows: 50 V
